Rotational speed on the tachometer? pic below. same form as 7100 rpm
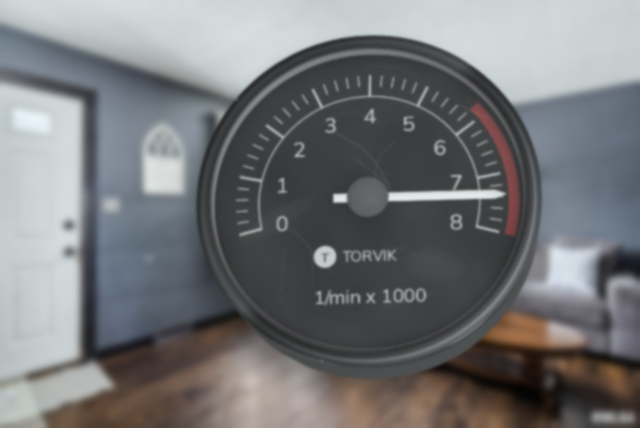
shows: 7400 rpm
